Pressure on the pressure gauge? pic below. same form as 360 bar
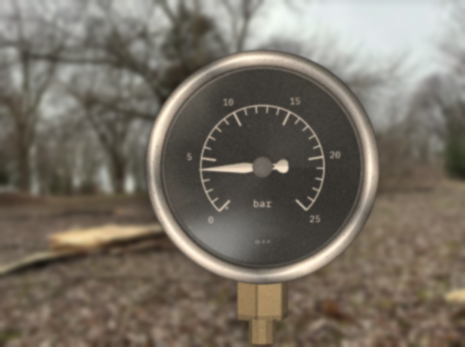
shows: 4 bar
